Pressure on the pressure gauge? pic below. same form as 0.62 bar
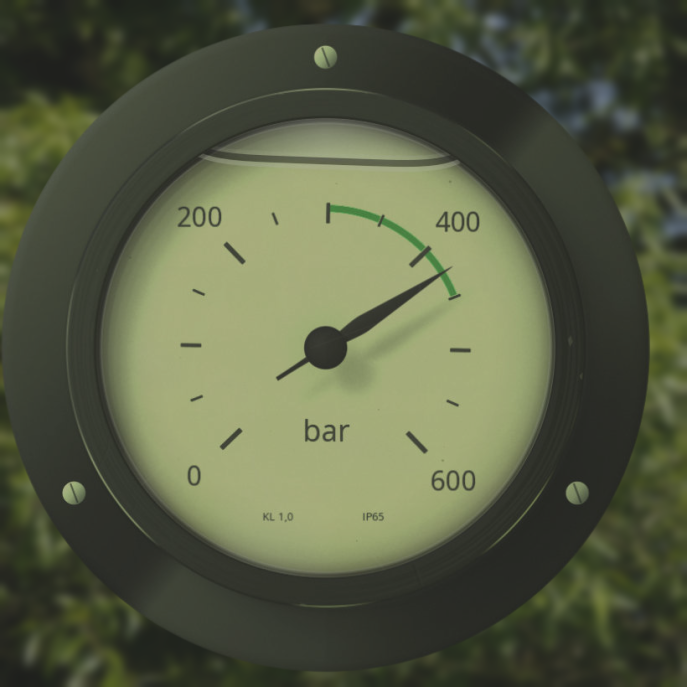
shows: 425 bar
